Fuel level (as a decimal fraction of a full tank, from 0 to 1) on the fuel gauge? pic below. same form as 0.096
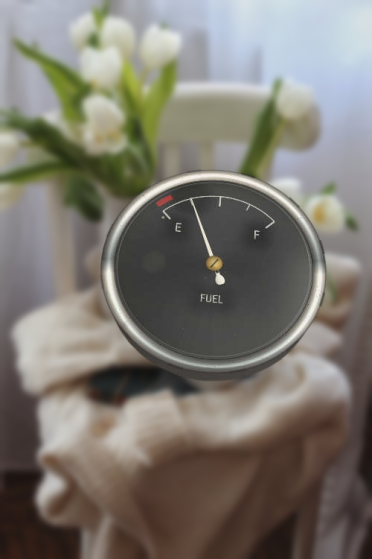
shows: 0.25
